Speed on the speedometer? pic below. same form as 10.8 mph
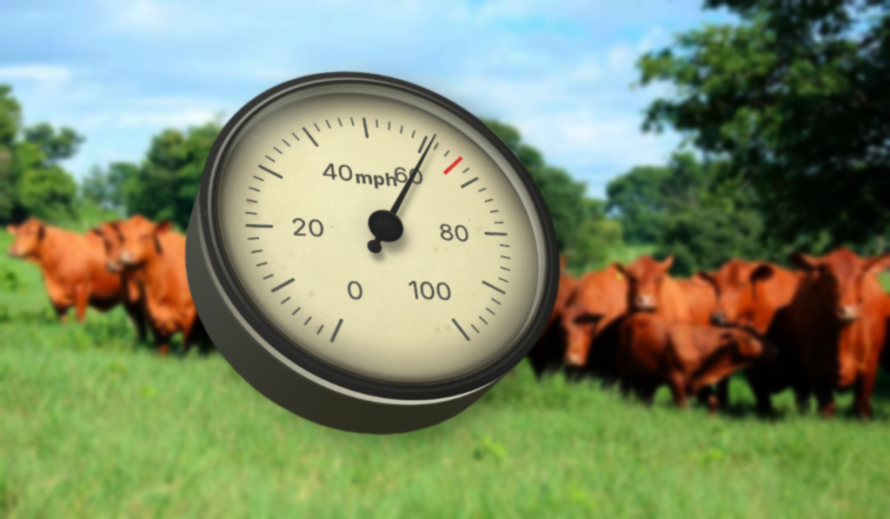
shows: 61 mph
